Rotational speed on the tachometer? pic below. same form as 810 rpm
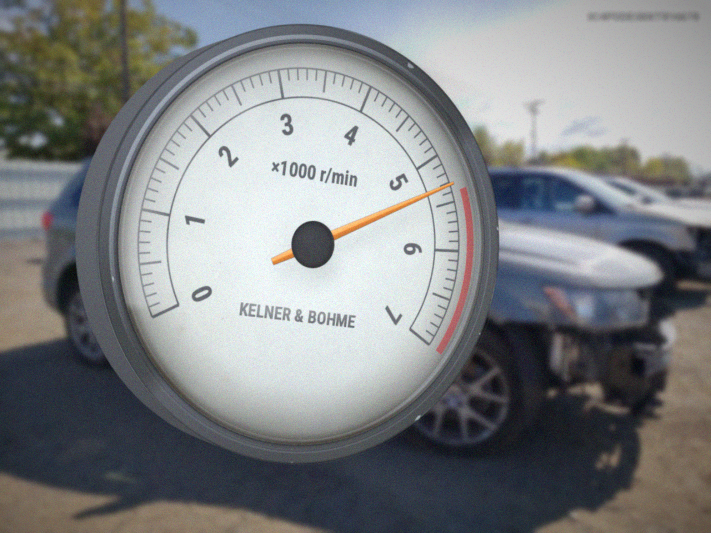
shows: 5300 rpm
